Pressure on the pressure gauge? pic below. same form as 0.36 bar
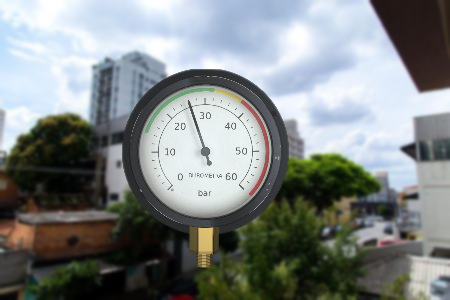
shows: 26 bar
